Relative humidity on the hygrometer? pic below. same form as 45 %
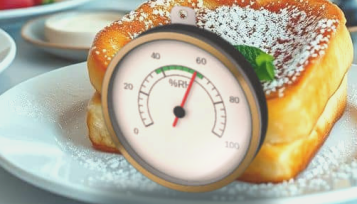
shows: 60 %
